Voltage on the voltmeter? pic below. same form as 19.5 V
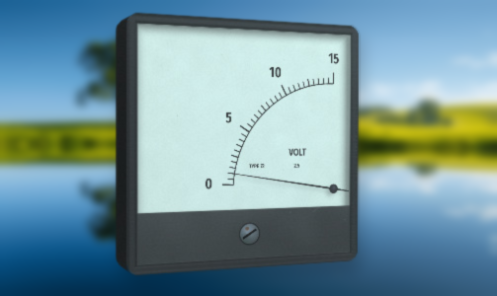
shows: 1 V
